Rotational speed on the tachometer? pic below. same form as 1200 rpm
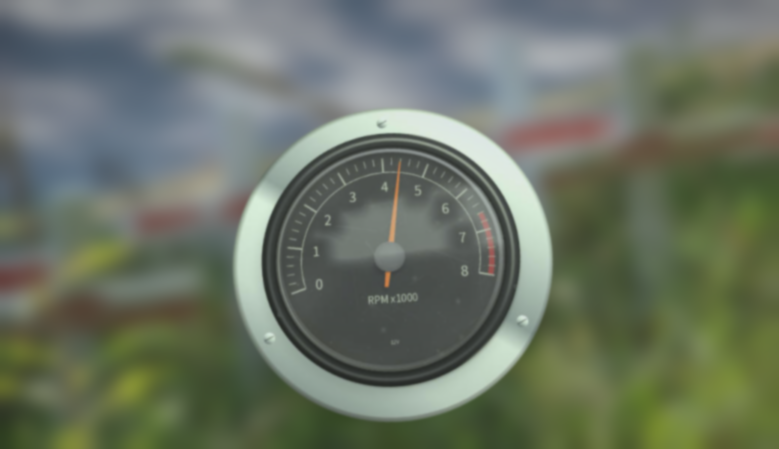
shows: 4400 rpm
